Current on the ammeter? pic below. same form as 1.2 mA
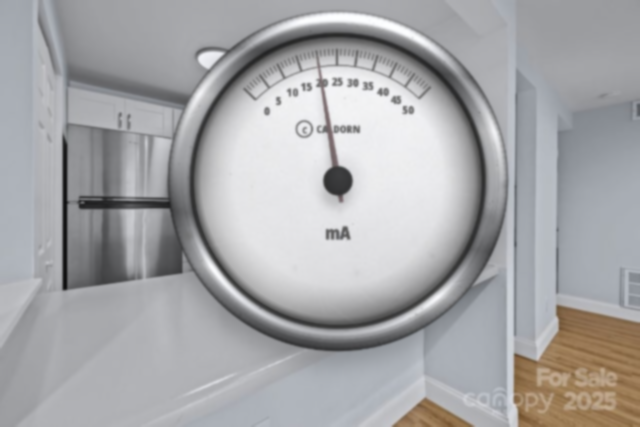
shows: 20 mA
